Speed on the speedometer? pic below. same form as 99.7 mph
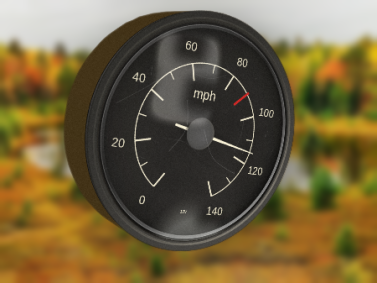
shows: 115 mph
